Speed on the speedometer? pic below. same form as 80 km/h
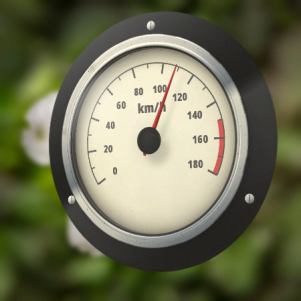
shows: 110 km/h
